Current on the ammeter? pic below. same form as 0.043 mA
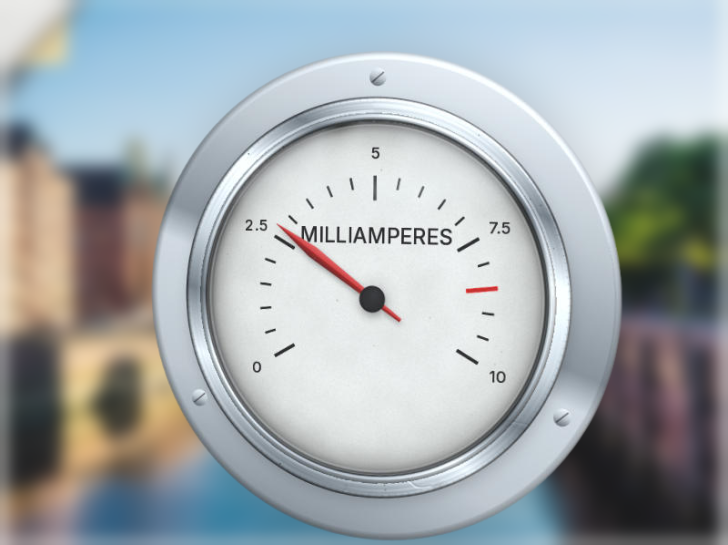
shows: 2.75 mA
